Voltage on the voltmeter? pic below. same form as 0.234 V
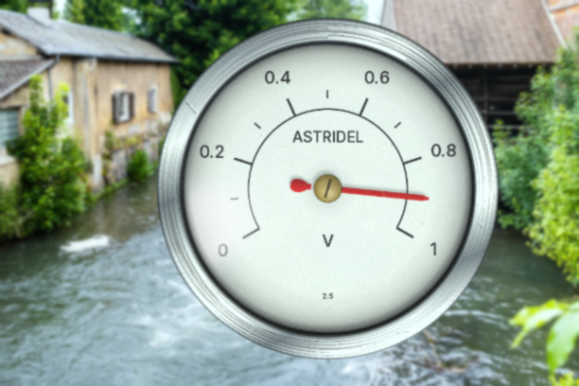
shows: 0.9 V
